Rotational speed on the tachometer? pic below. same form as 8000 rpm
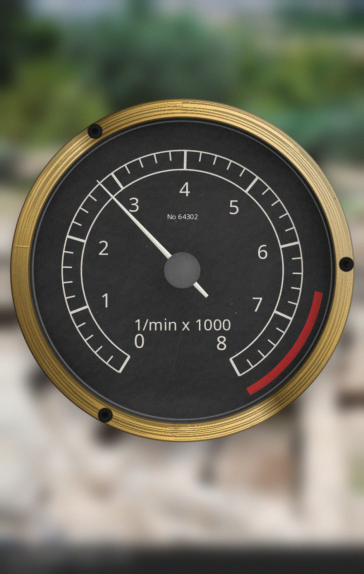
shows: 2800 rpm
